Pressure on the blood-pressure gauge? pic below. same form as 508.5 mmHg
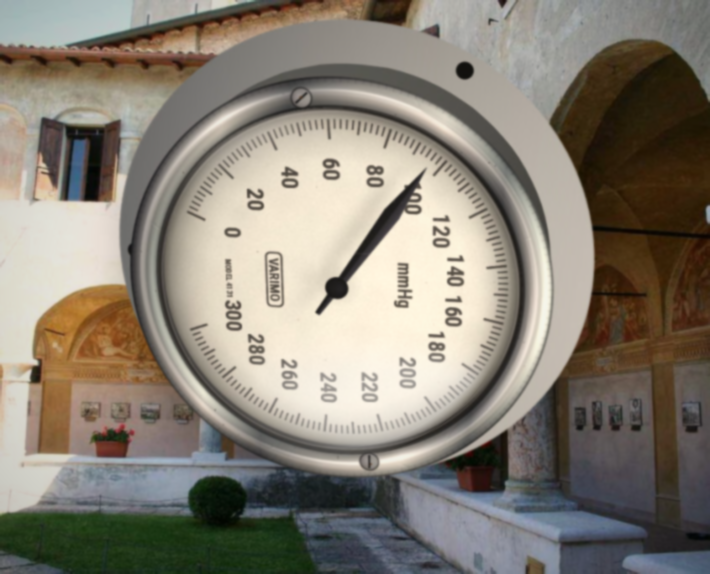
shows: 96 mmHg
